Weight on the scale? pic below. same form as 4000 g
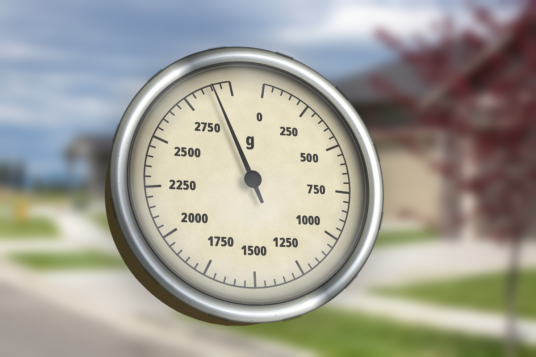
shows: 2900 g
